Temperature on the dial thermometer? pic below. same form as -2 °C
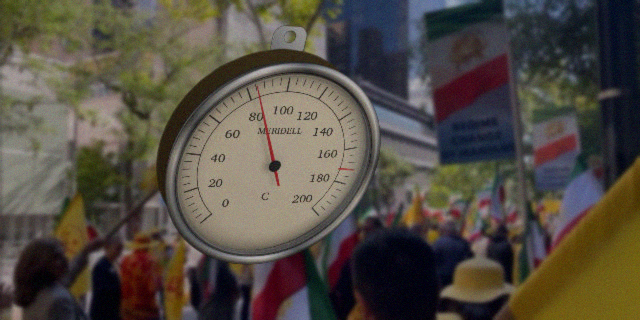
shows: 84 °C
